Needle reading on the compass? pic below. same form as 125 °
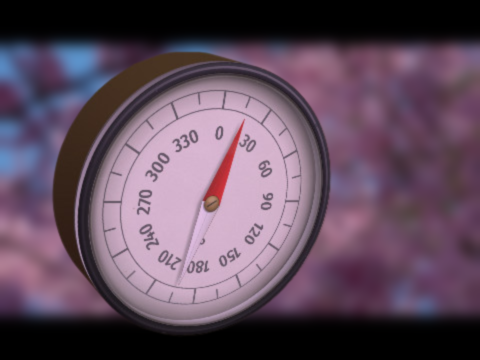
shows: 15 °
